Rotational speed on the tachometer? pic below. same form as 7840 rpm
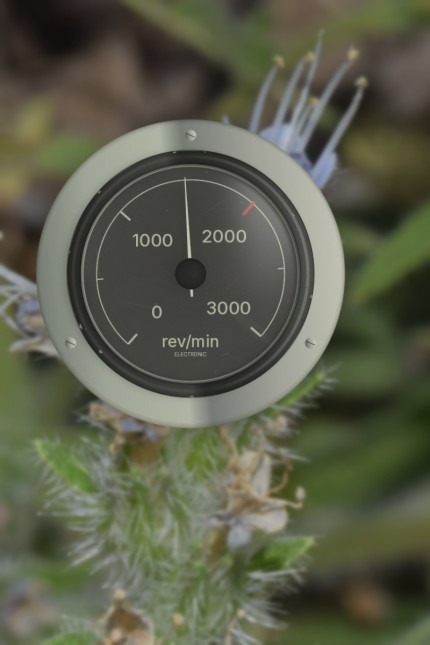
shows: 1500 rpm
